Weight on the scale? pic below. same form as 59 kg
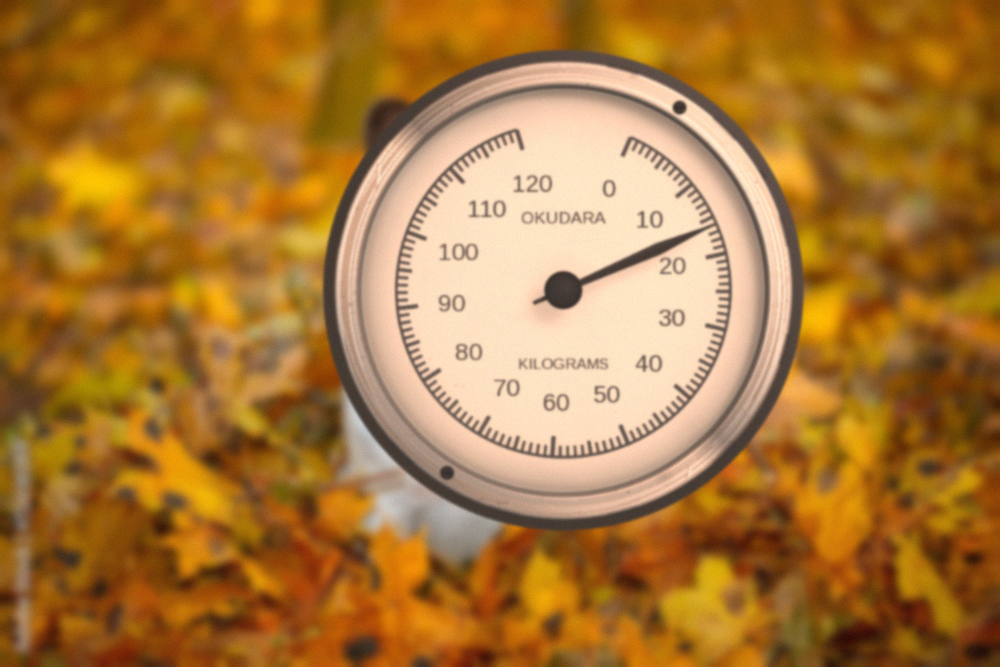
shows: 16 kg
